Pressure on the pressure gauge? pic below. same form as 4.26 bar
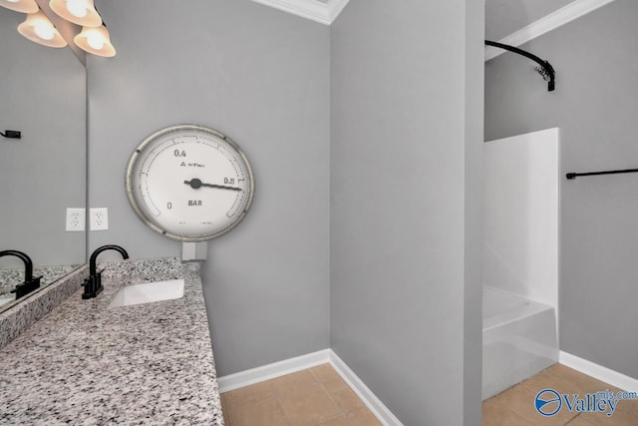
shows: 0.85 bar
